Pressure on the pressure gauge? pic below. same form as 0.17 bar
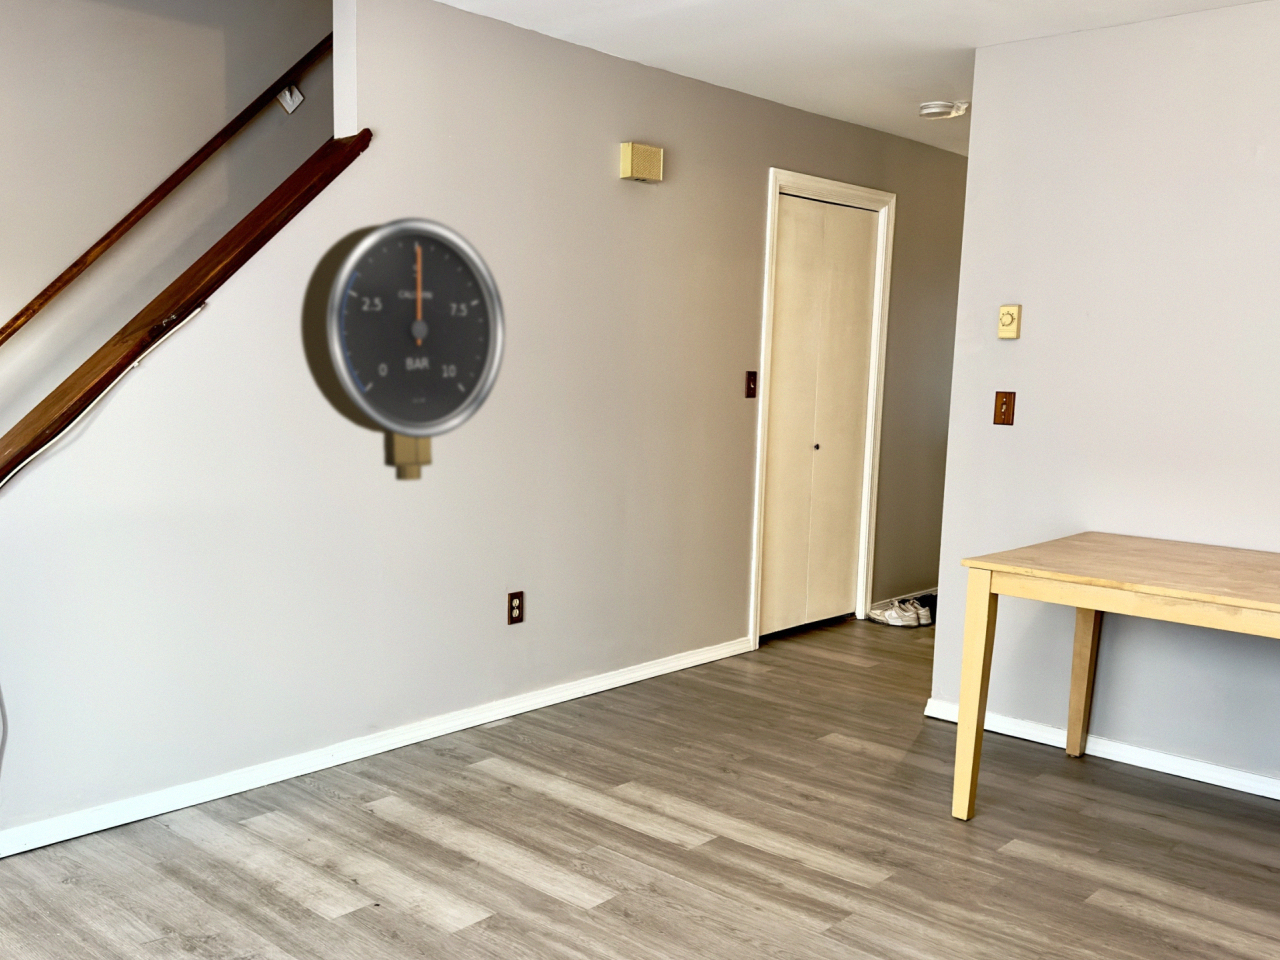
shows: 5 bar
